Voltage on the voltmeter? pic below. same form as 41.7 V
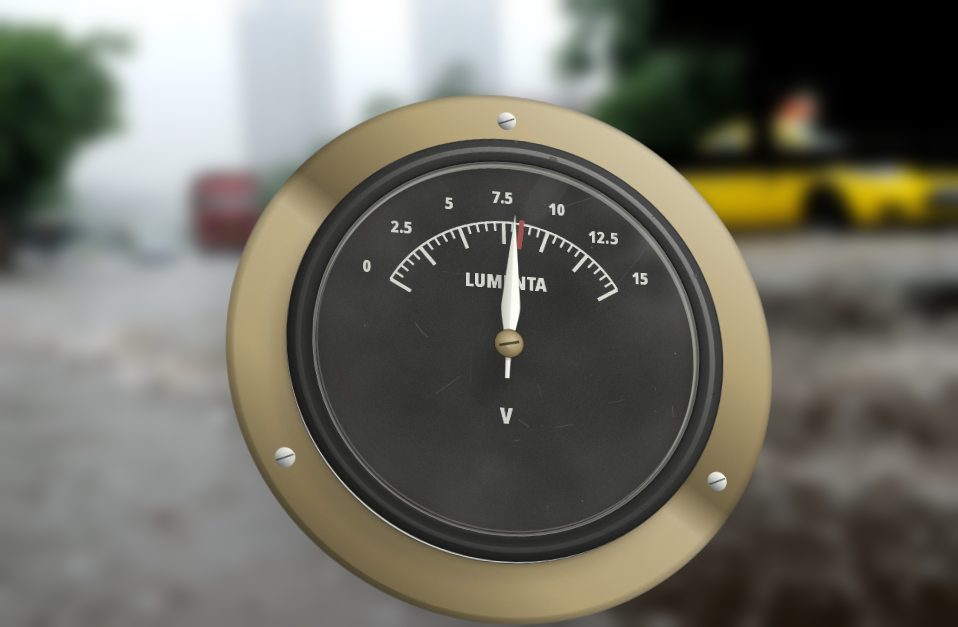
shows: 8 V
